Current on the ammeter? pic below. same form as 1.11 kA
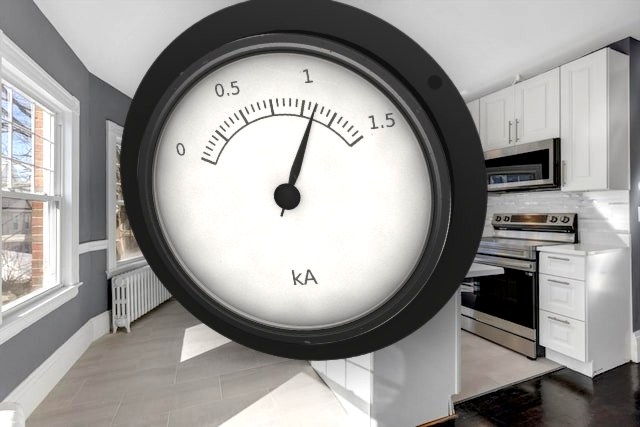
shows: 1.1 kA
